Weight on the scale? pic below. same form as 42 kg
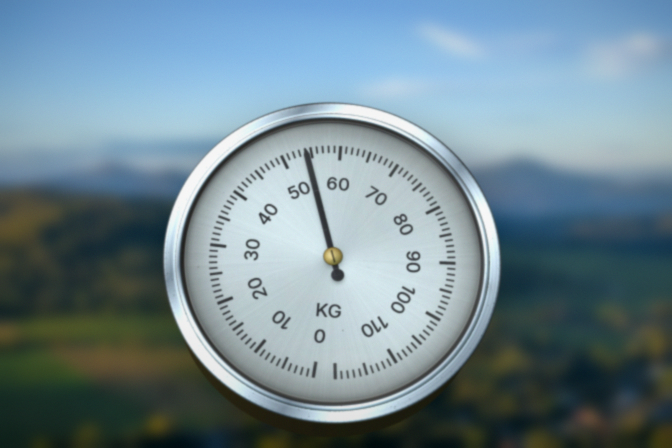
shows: 54 kg
